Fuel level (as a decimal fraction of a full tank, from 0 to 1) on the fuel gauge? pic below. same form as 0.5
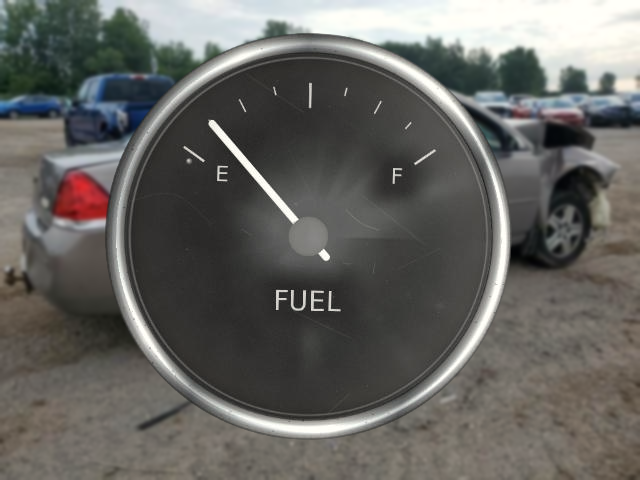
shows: 0.125
